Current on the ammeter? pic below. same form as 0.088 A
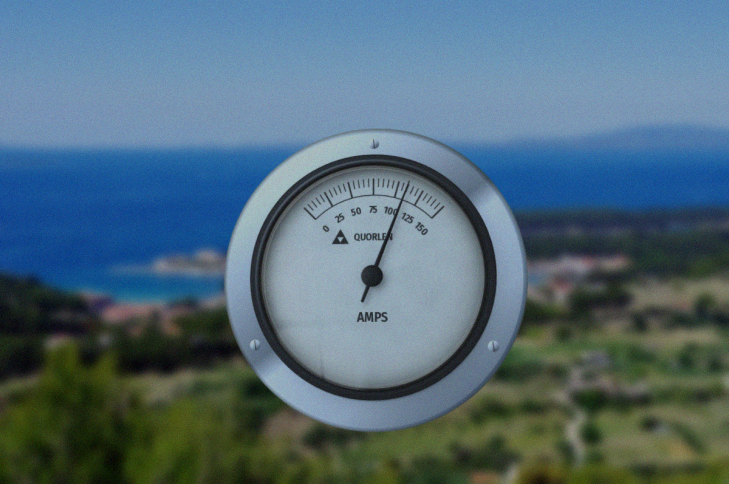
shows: 110 A
